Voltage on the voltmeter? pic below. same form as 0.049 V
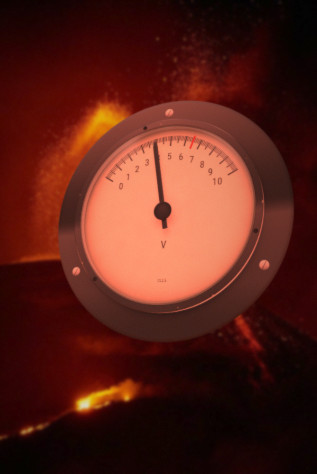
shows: 4 V
